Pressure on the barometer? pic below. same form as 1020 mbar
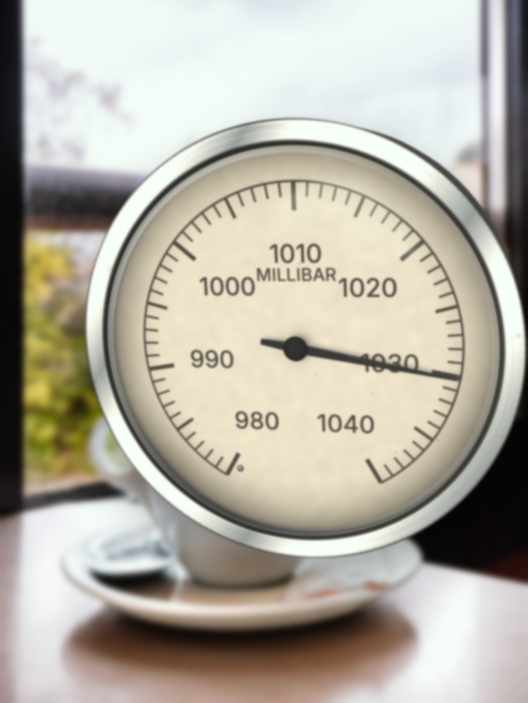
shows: 1030 mbar
